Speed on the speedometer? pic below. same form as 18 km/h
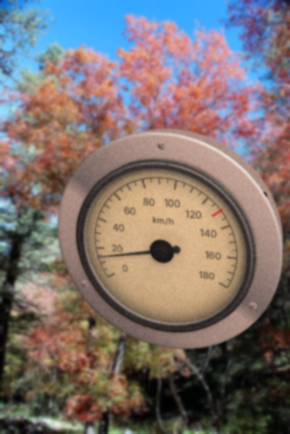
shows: 15 km/h
